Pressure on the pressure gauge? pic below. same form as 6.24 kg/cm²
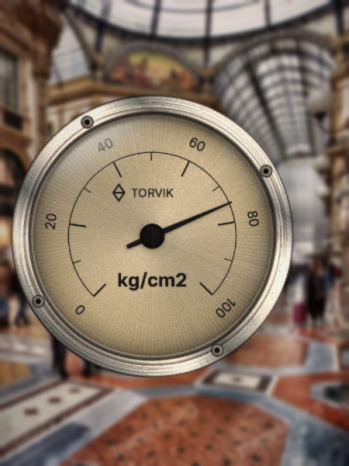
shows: 75 kg/cm²
